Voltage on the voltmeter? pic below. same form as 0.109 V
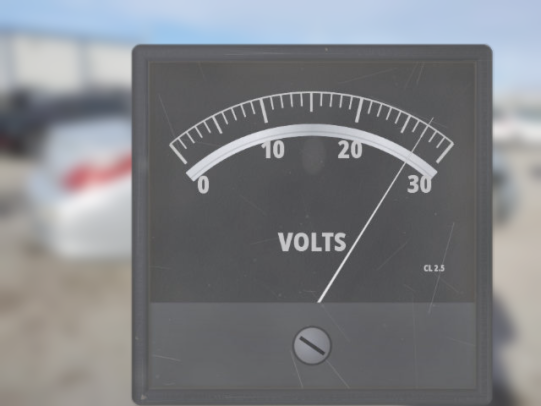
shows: 27 V
